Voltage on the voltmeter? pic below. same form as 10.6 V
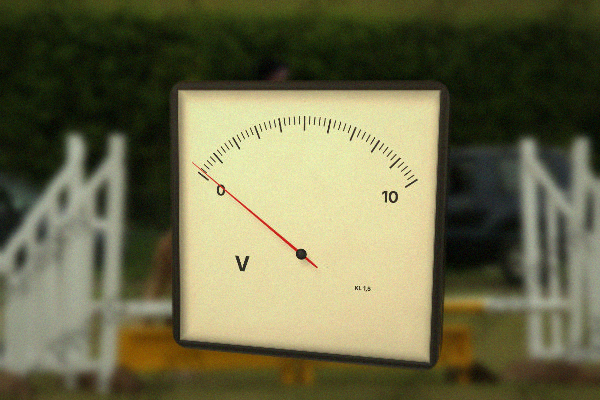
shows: 0.2 V
